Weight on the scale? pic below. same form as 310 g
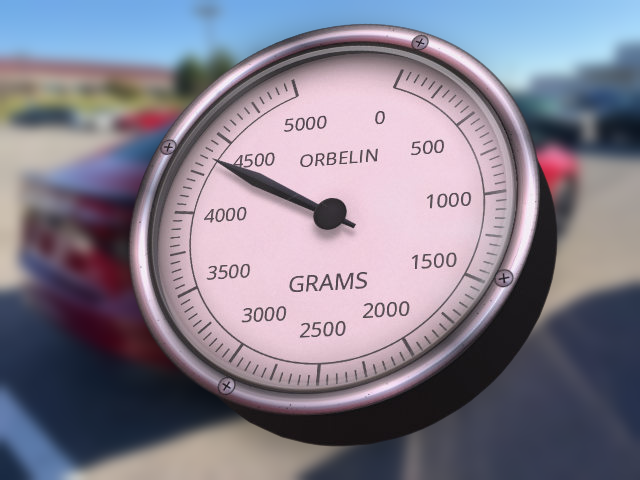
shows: 4350 g
